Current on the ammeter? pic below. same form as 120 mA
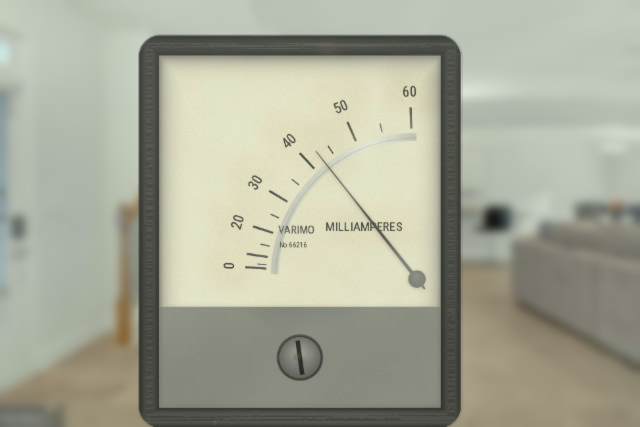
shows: 42.5 mA
